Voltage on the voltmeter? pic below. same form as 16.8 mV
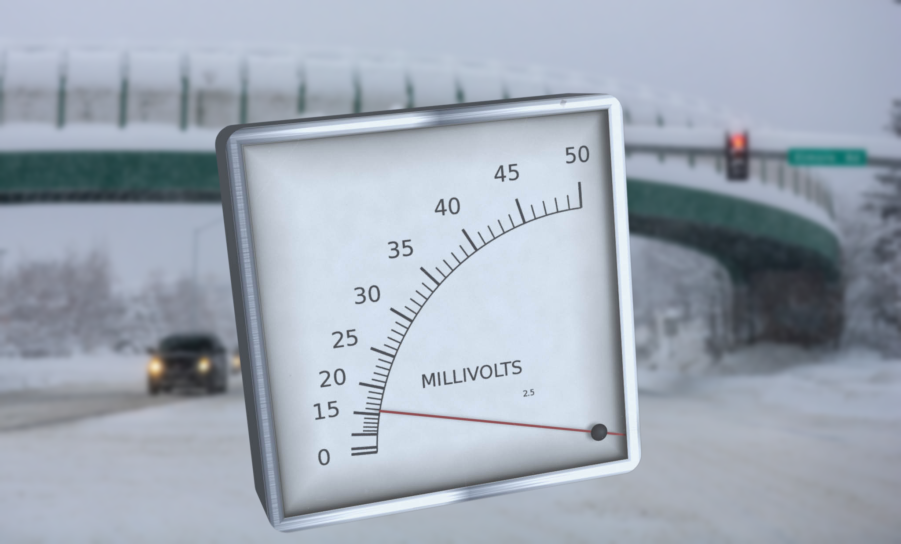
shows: 16 mV
